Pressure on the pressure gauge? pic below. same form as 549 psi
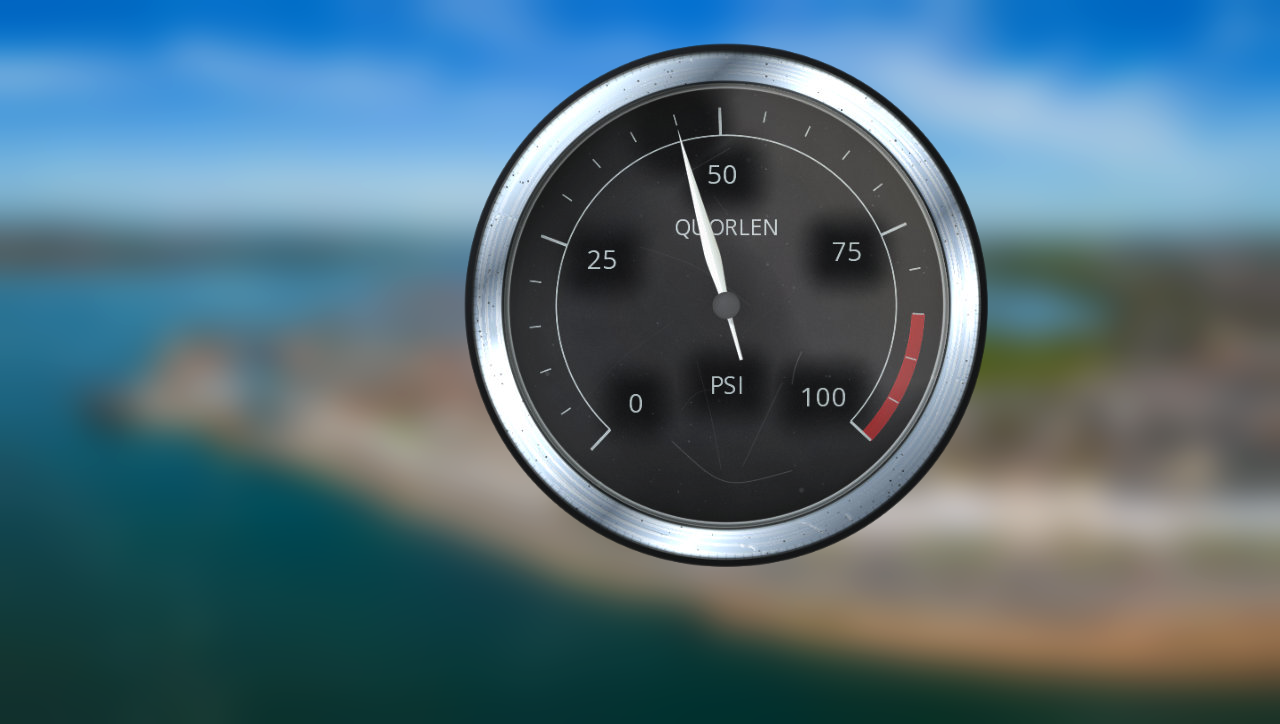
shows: 45 psi
